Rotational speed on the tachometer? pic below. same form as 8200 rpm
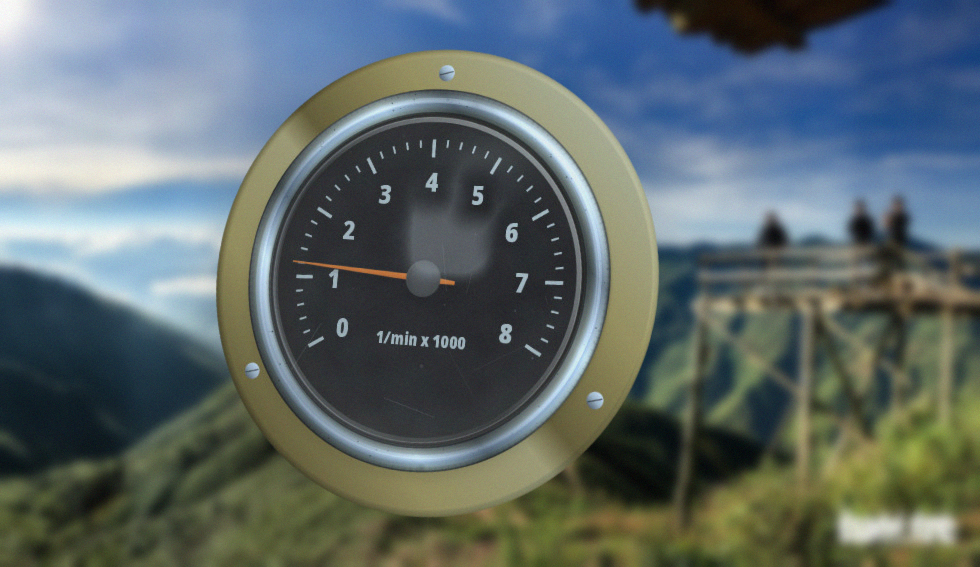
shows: 1200 rpm
